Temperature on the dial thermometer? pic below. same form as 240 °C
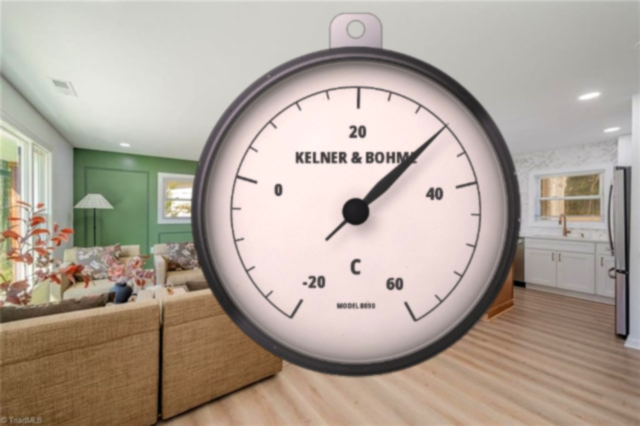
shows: 32 °C
